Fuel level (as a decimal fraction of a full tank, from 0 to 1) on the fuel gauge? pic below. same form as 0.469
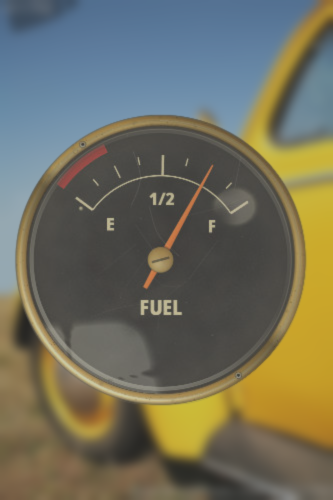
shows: 0.75
